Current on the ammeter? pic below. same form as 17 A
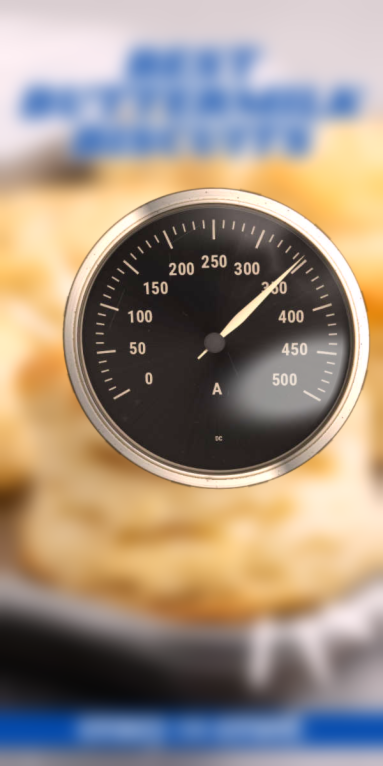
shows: 345 A
